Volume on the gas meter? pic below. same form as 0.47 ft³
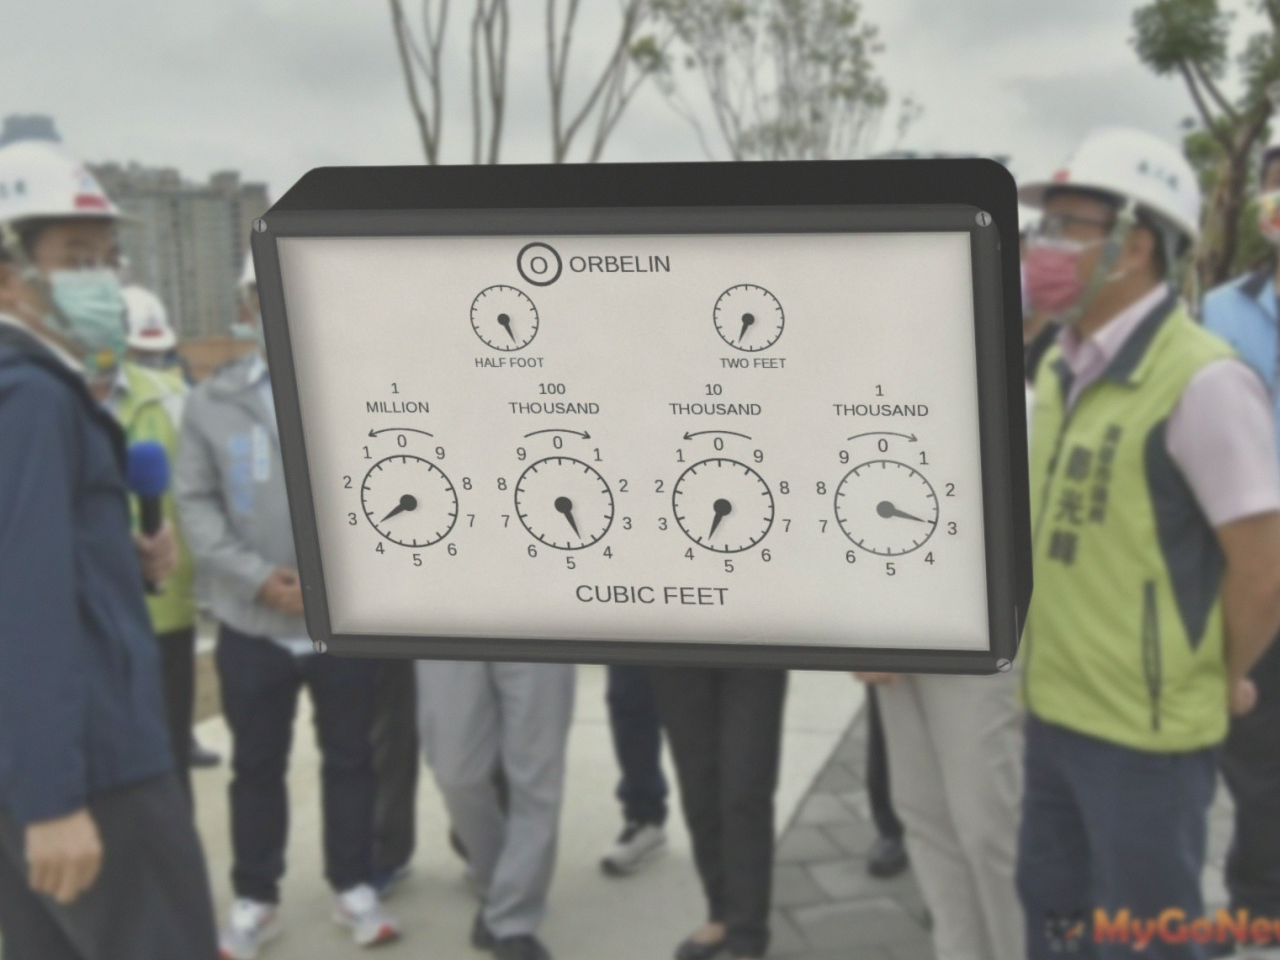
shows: 344300 ft³
